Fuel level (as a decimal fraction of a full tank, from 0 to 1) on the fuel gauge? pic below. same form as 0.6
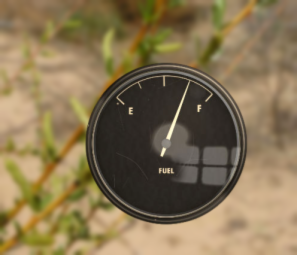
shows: 0.75
